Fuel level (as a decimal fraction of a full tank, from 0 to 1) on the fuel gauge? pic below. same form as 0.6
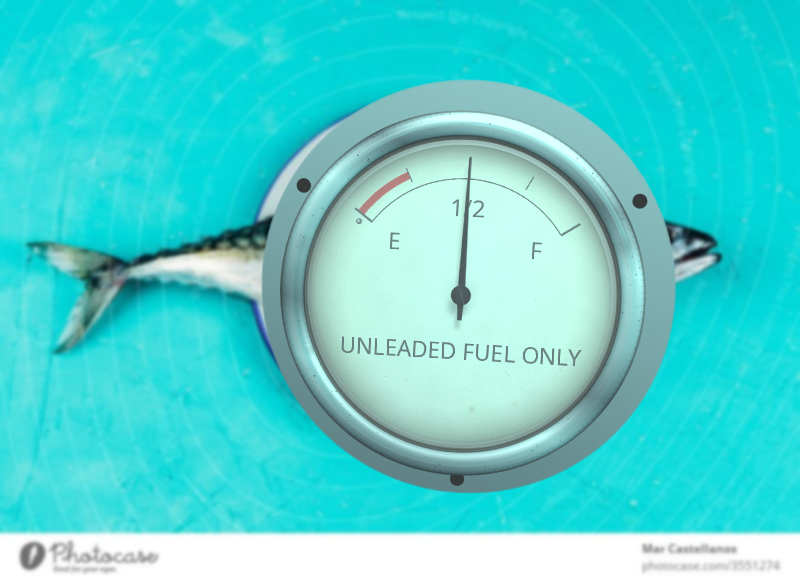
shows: 0.5
